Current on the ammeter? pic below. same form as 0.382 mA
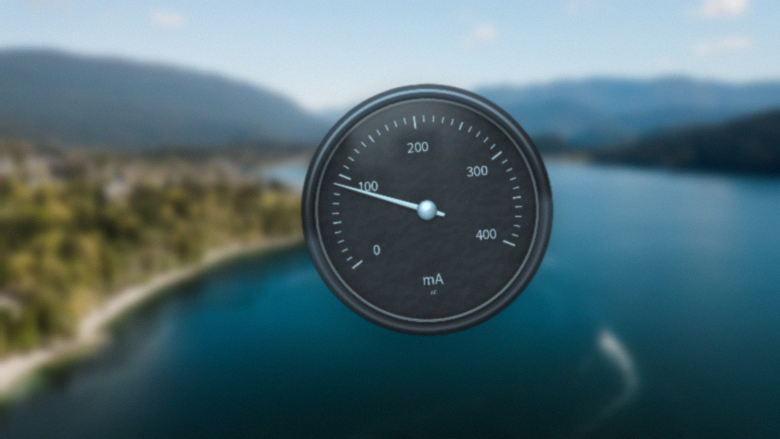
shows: 90 mA
